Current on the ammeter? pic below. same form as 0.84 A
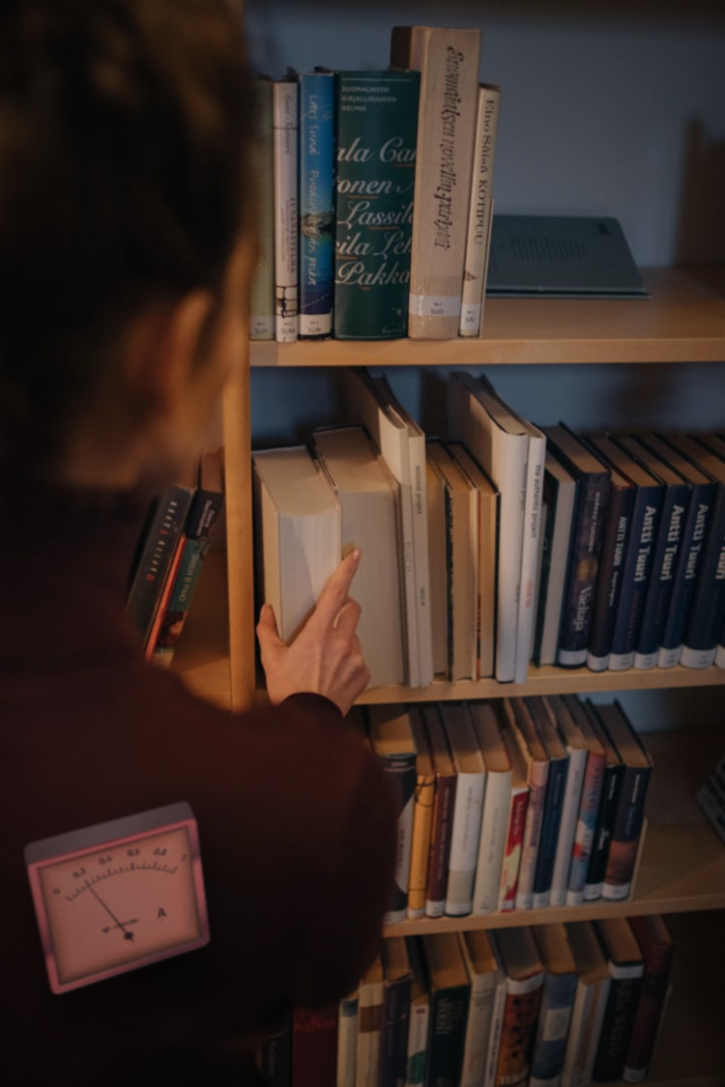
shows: 0.2 A
